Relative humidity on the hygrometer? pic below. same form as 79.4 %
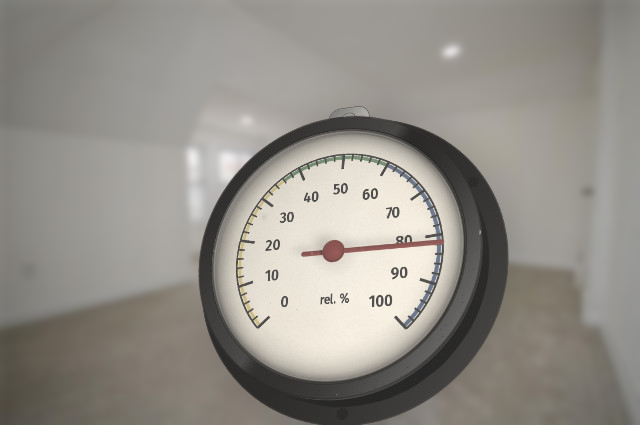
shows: 82 %
